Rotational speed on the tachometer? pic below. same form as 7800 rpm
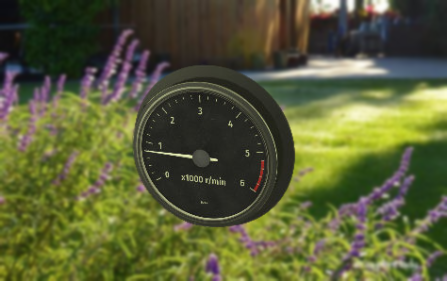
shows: 800 rpm
